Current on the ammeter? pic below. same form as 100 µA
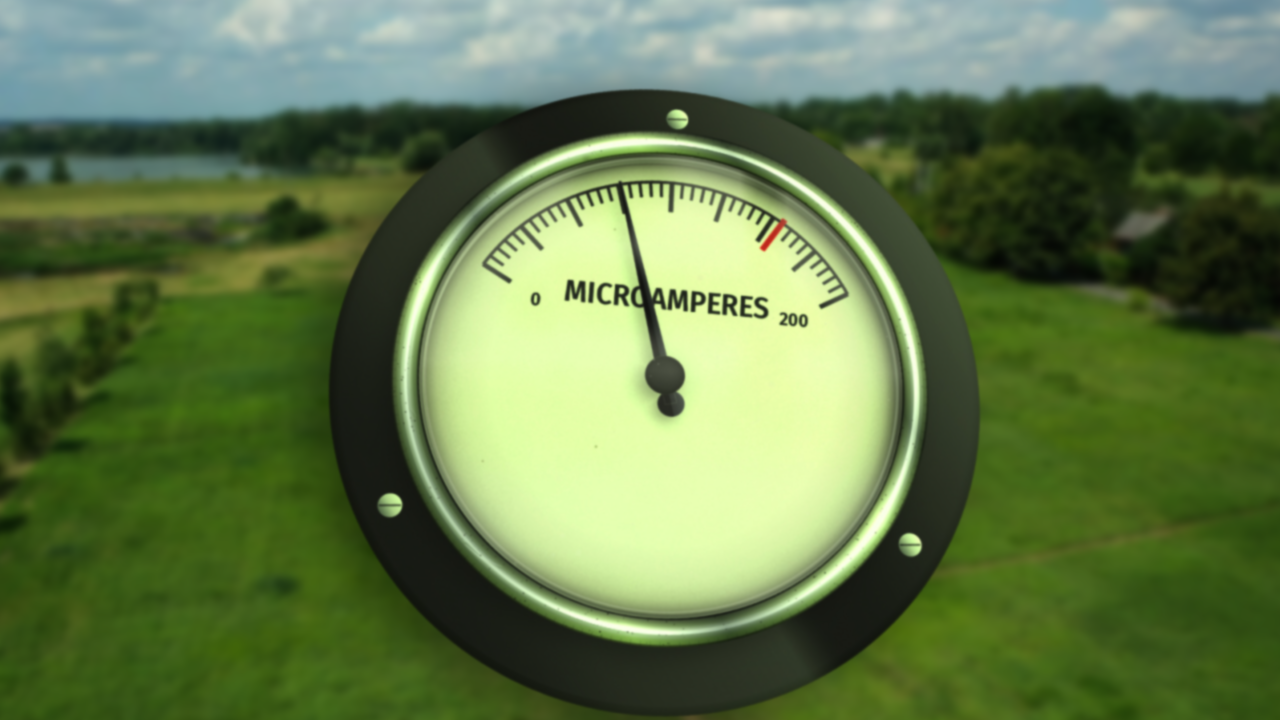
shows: 75 µA
